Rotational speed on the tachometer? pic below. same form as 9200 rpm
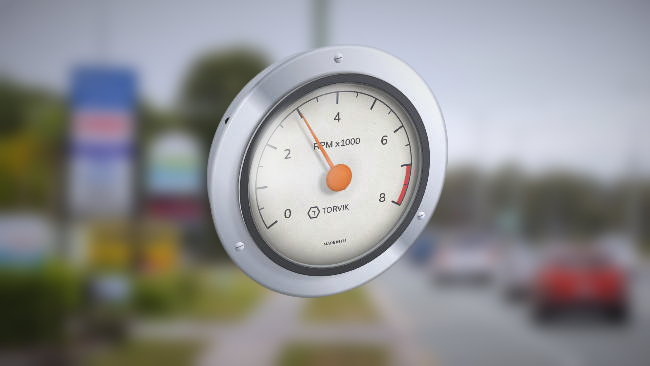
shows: 3000 rpm
